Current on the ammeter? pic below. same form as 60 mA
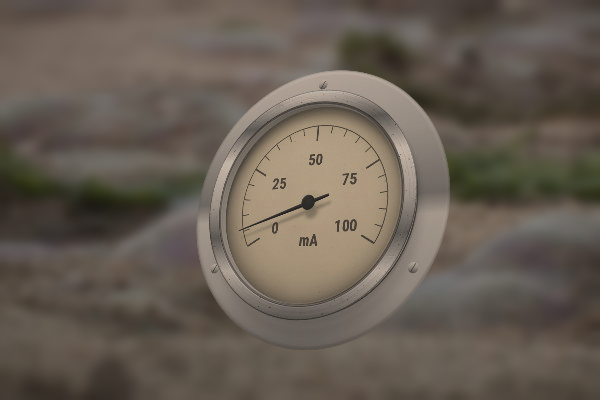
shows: 5 mA
